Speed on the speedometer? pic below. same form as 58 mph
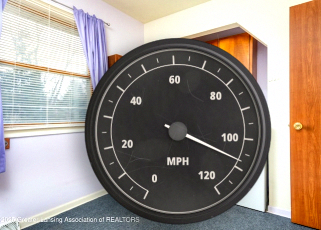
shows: 107.5 mph
